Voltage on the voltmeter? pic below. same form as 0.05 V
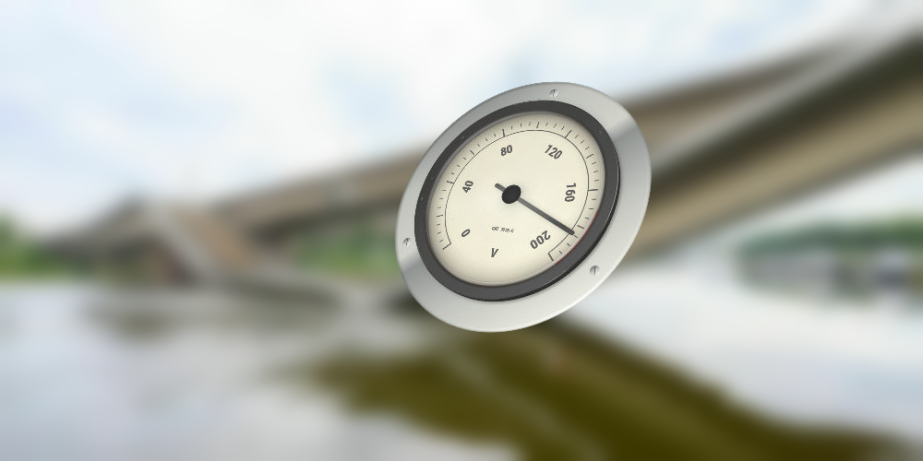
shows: 185 V
